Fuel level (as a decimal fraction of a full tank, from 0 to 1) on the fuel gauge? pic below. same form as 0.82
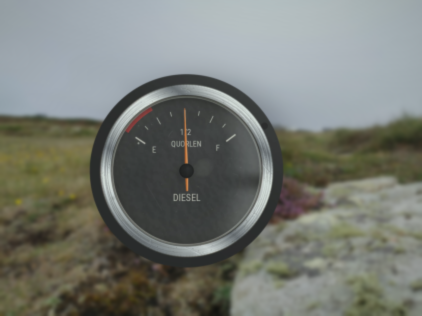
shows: 0.5
